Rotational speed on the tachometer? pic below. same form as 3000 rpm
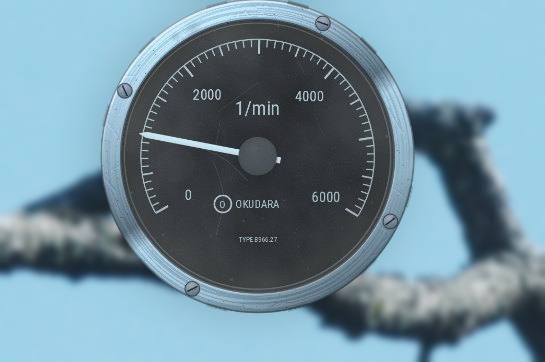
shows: 1000 rpm
